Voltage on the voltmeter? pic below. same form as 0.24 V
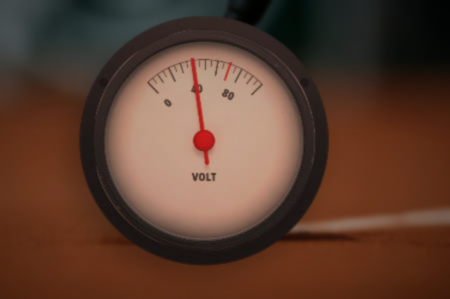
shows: 40 V
